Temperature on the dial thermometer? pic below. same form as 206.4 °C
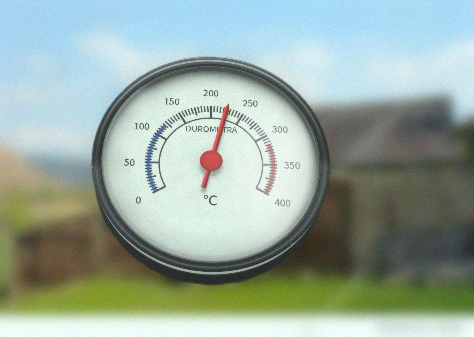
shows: 225 °C
